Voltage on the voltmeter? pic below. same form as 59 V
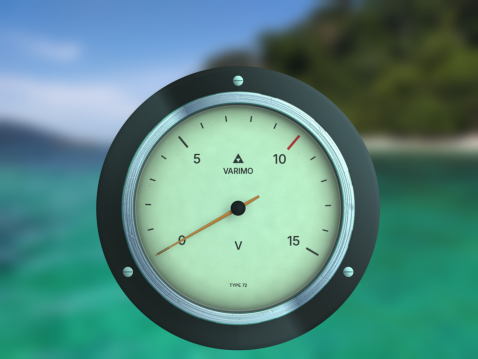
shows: 0 V
